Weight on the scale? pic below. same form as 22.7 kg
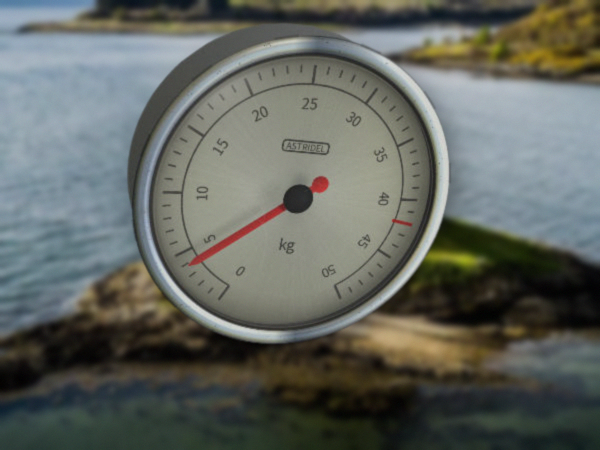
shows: 4 kg
